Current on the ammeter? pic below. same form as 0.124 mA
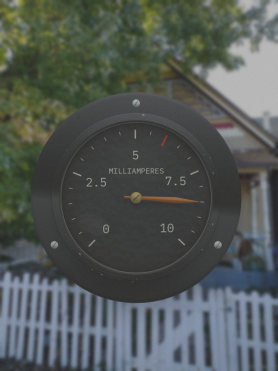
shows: 8.5 mA
